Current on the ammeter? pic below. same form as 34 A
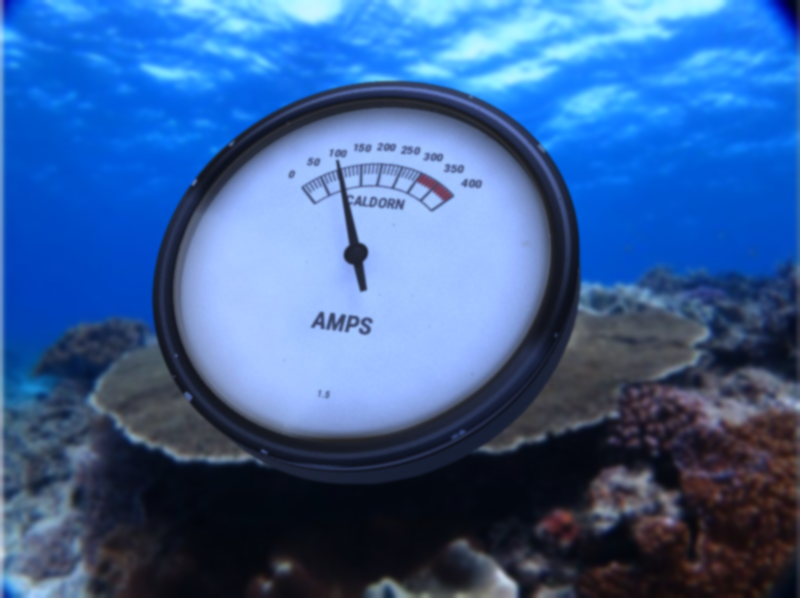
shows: 100 A
